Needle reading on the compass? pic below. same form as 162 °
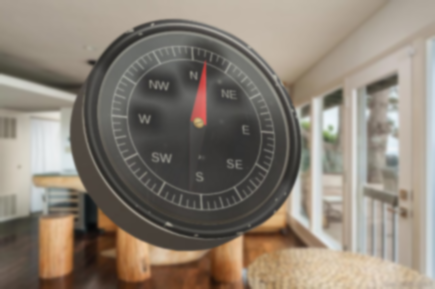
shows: 10 °
